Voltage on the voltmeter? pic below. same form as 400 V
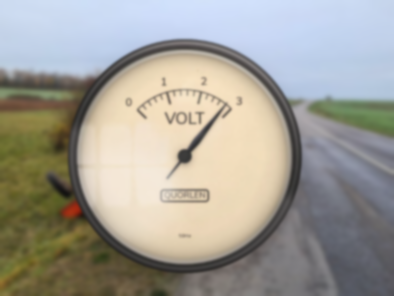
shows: 2.8 V
